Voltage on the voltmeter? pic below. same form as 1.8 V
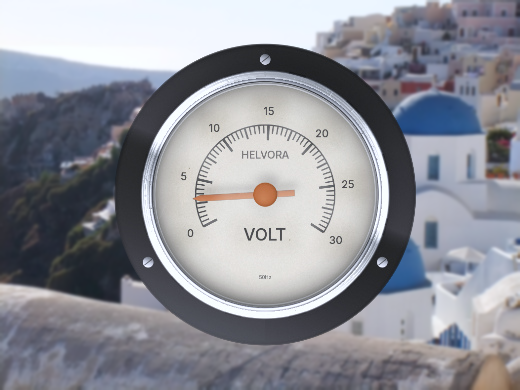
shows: 3 V
